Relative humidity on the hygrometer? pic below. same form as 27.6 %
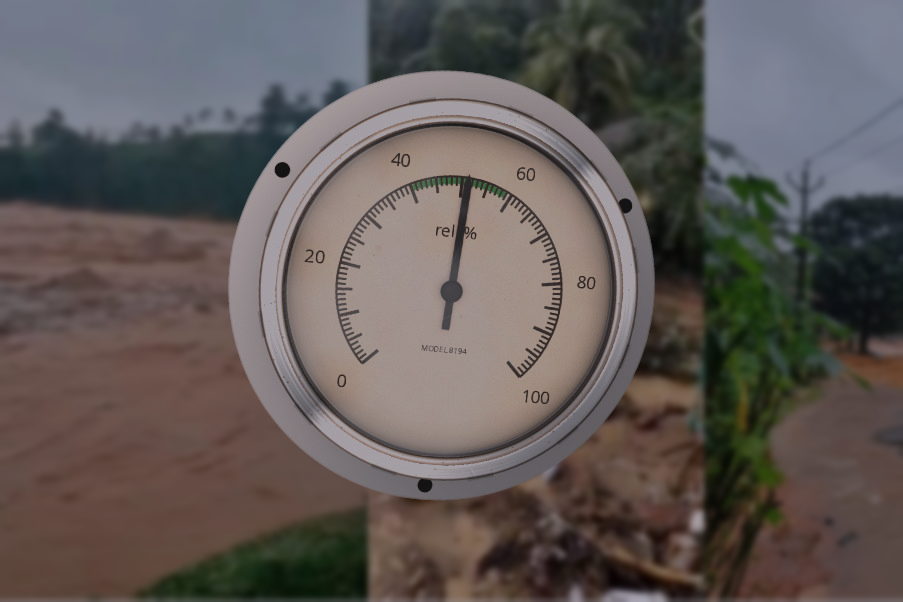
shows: 51 %
